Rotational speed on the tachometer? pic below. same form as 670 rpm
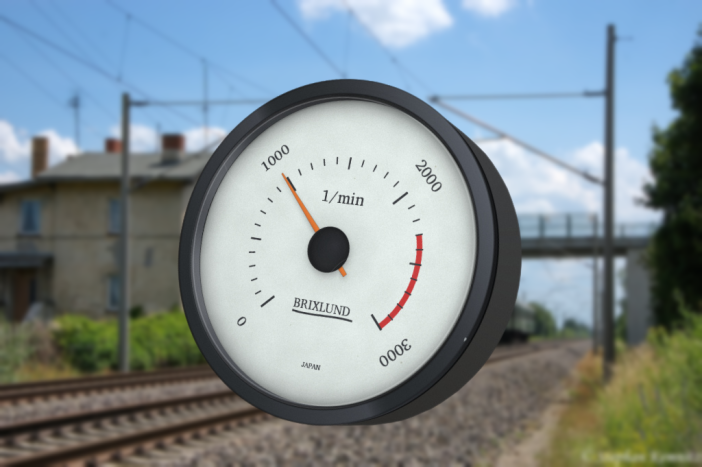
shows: 1000 rpm
